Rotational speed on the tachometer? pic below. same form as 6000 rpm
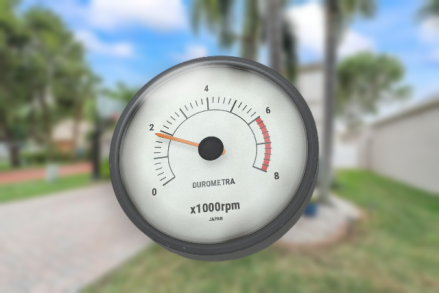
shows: 1800 rpm
